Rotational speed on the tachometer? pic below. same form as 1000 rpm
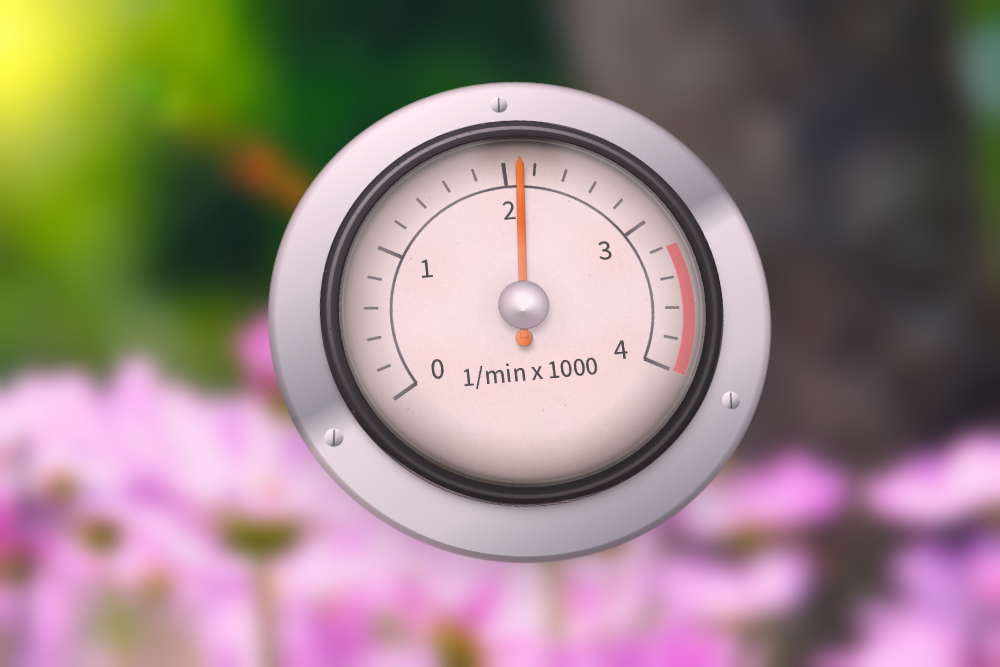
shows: 2100 rpm
